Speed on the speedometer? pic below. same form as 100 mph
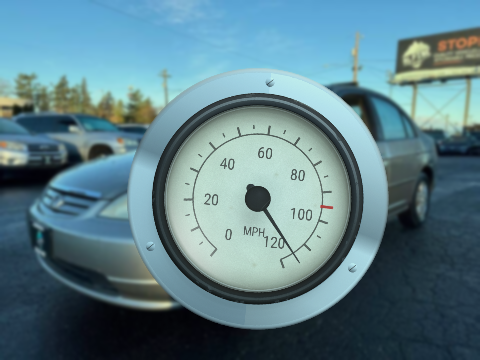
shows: 115 mph
